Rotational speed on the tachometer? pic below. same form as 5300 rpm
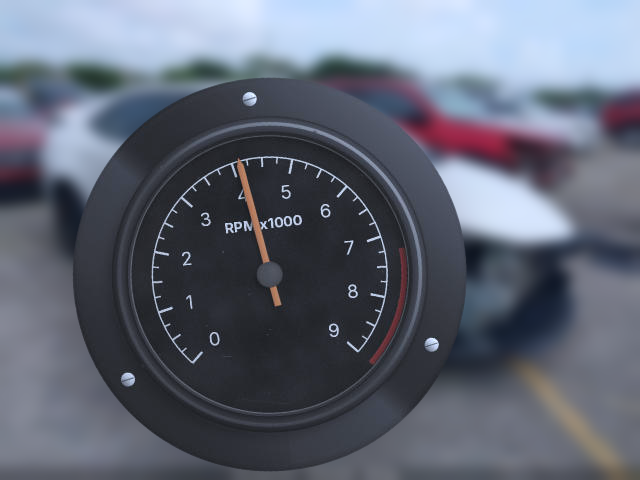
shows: 4125 rpm
